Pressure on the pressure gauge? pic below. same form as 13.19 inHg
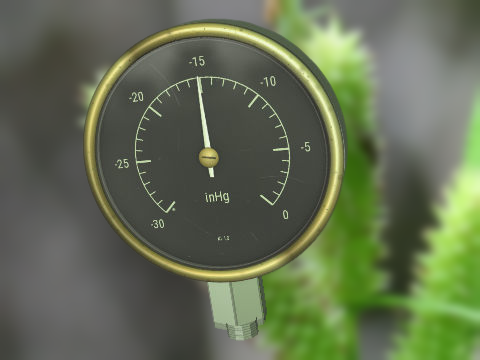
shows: -15 inHg
